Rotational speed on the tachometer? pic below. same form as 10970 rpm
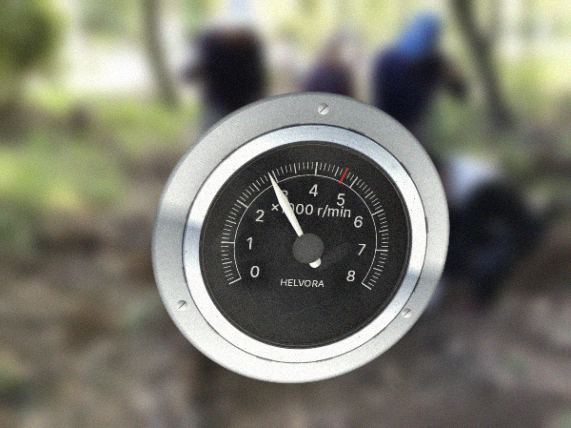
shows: 2900 rpm
